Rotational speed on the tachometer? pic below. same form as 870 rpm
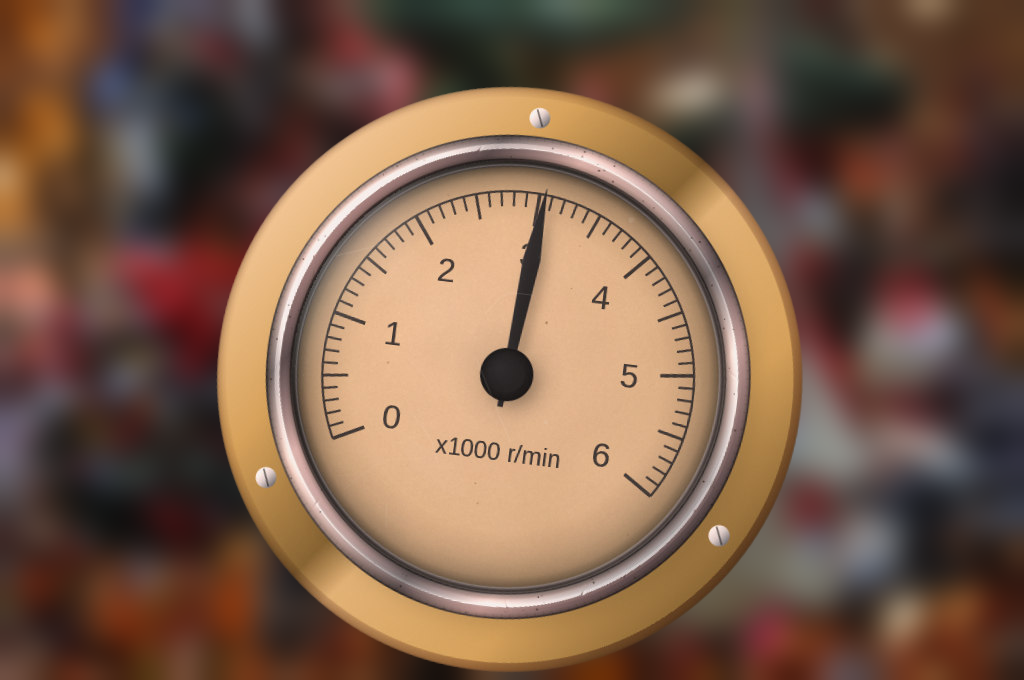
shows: 3050 rpm
